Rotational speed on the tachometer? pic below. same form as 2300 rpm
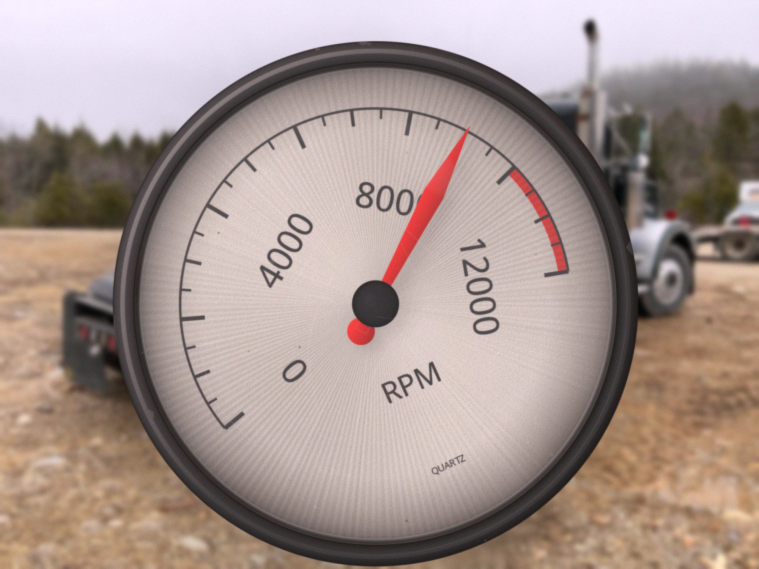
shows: 9000 rpm
